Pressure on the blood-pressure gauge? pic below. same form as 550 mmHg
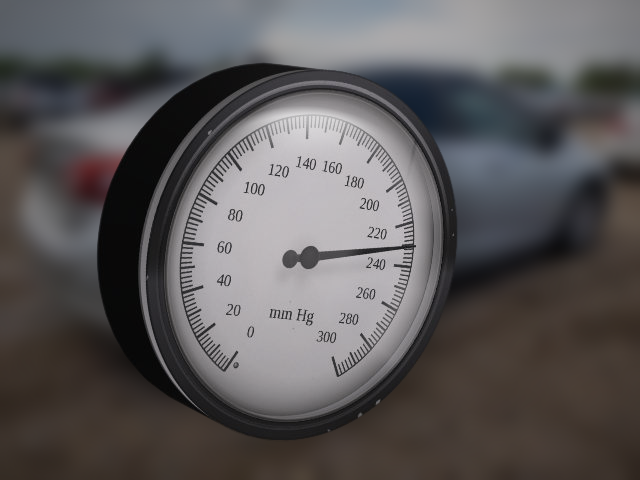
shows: 230 mmHg
